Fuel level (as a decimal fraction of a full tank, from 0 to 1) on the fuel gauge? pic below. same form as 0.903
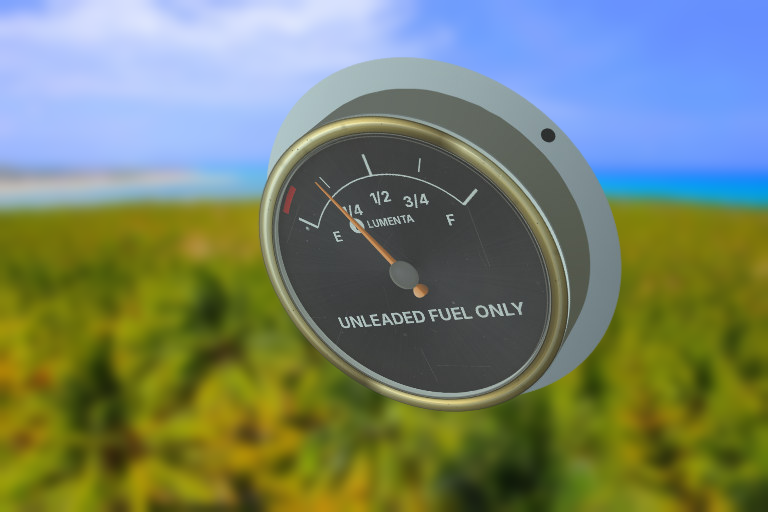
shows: 0.25
